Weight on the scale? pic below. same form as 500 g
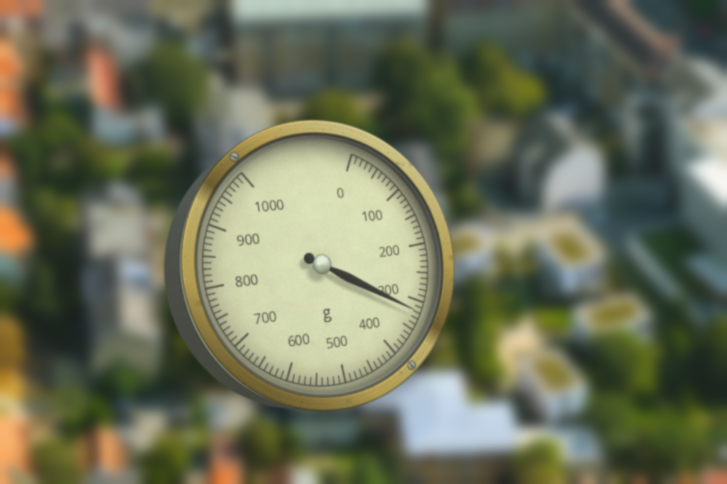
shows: 320 g
